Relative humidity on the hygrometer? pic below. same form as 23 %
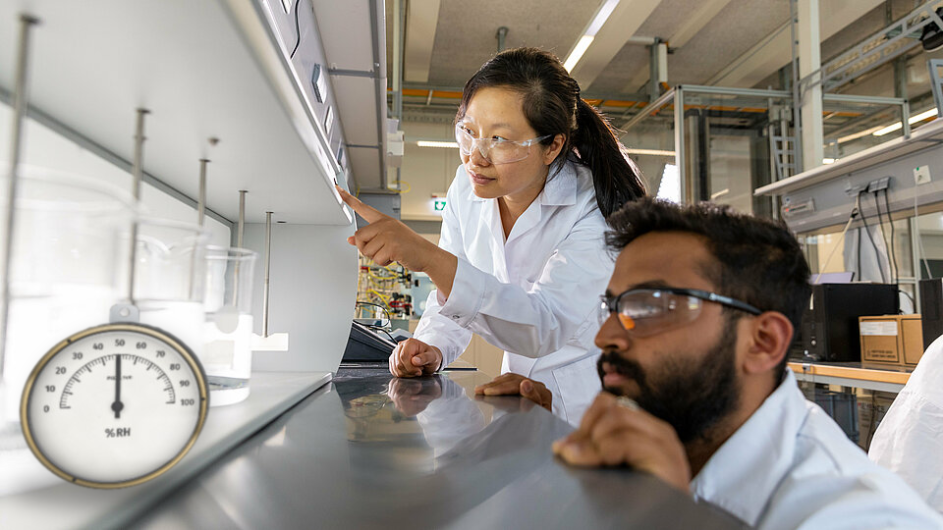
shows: 50 %
